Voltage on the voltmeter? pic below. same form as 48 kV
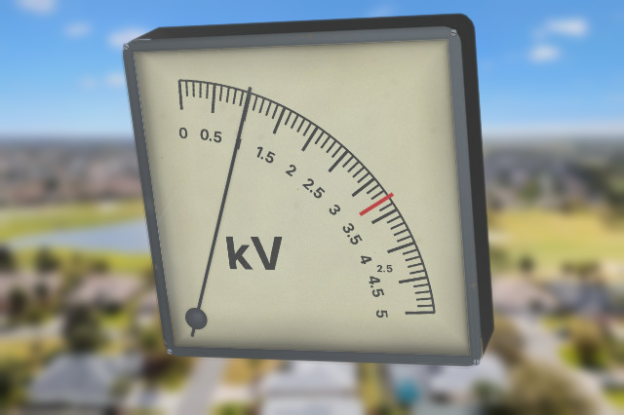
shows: 1 kV
